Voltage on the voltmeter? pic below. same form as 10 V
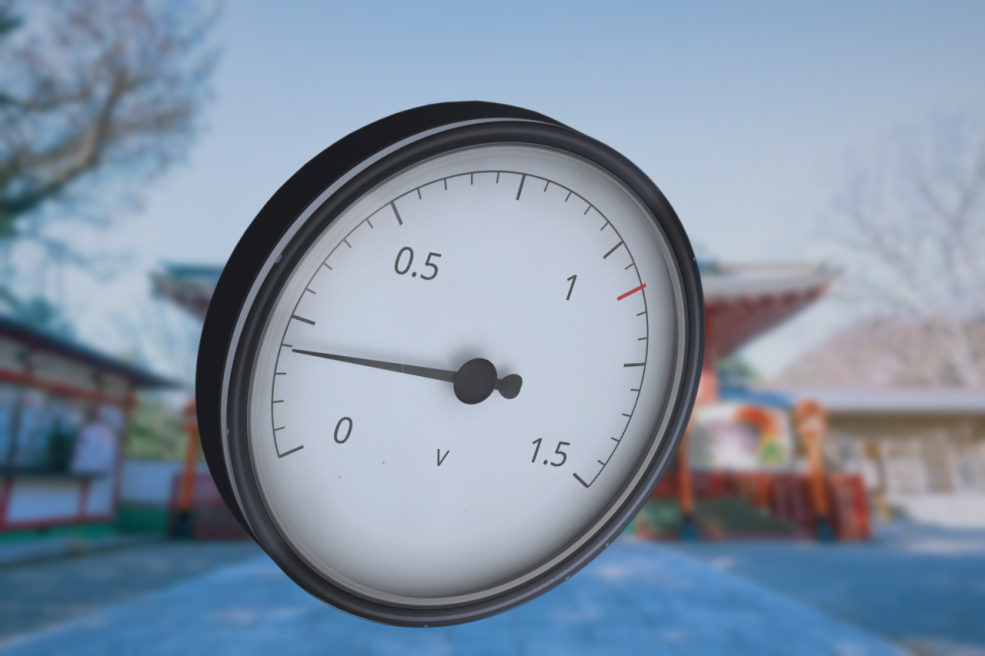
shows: 0.2 V
